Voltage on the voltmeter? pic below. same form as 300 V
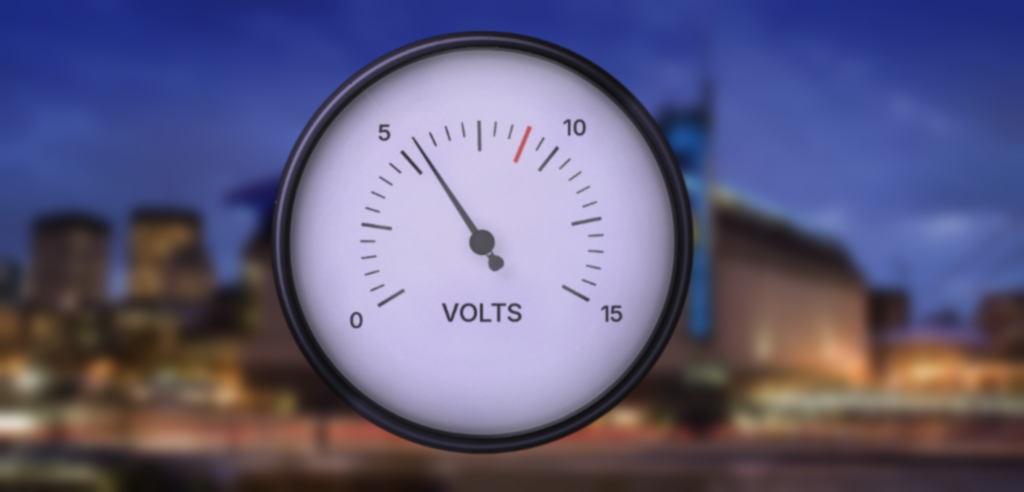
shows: 5.5 V
